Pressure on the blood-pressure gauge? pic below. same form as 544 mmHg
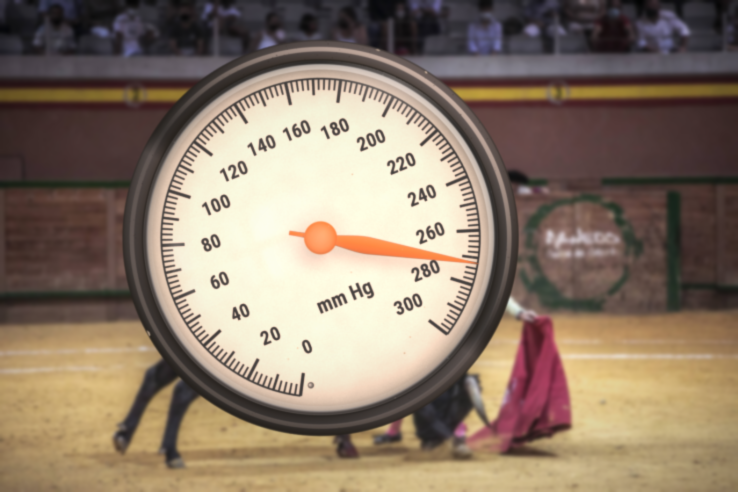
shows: 272 mmHg
